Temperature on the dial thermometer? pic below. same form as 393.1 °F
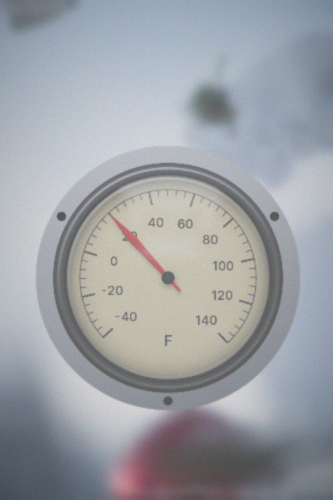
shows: 20 °F
